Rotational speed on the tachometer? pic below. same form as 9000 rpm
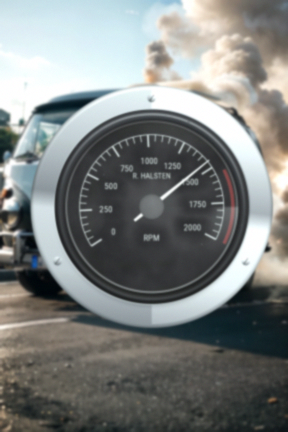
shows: 1450 rpm
